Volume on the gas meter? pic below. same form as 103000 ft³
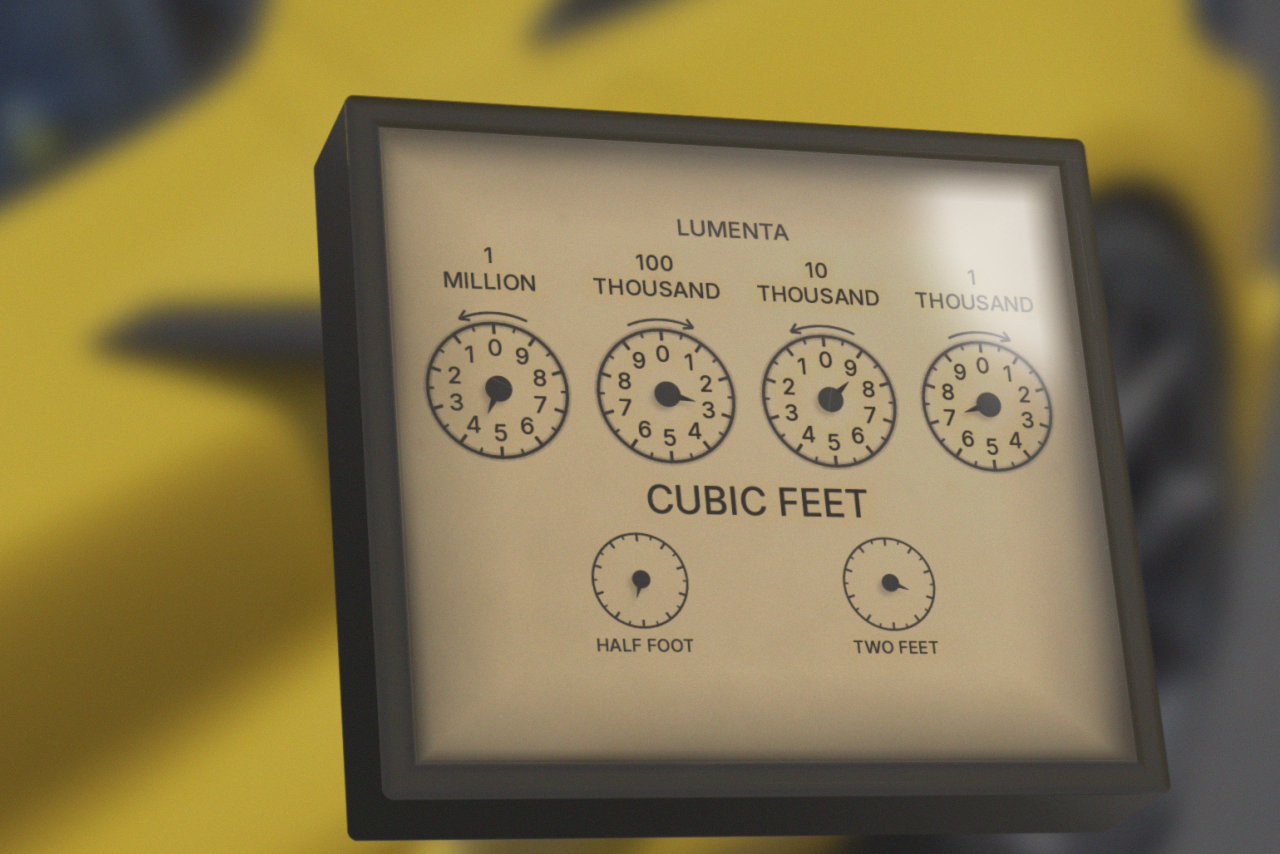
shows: 428700 ft³
